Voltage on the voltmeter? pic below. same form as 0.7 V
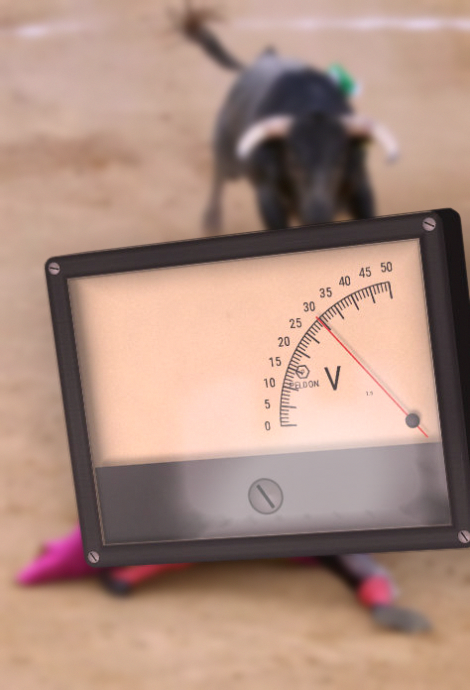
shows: 30 V
